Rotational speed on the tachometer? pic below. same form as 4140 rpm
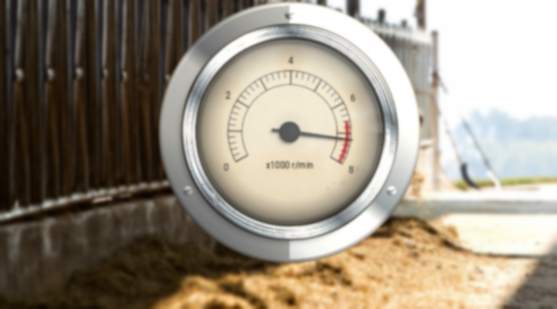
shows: 7200 rpm
